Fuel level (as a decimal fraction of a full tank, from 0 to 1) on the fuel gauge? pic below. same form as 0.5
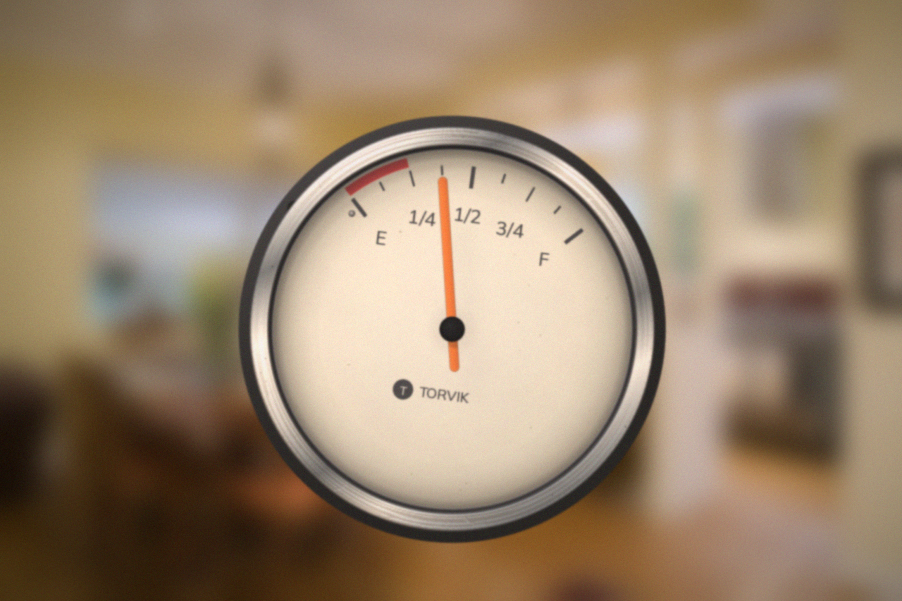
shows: 0.375
